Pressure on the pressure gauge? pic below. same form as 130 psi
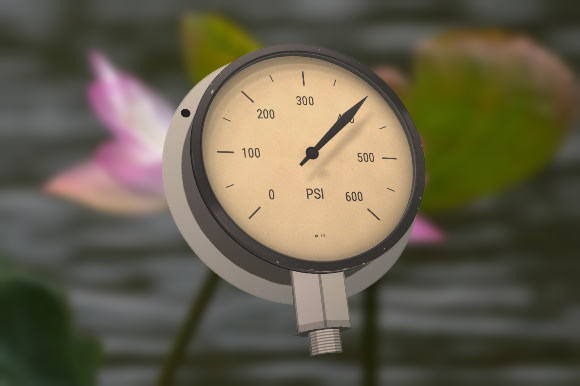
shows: 400 psi
